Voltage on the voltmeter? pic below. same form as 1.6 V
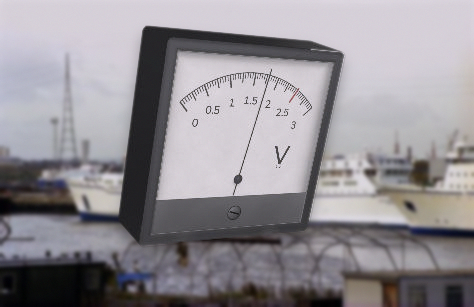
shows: 1.75 V
